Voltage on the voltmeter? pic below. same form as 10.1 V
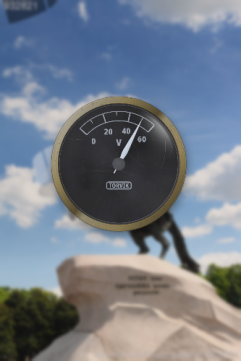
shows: 50 V
